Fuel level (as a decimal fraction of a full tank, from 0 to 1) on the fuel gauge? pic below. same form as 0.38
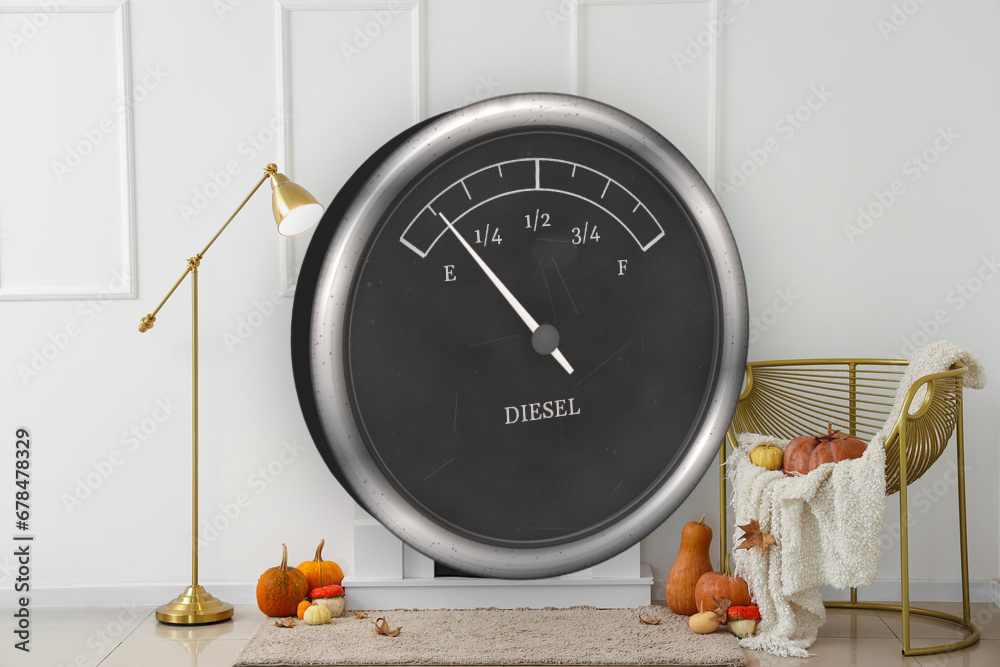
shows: 0.125
